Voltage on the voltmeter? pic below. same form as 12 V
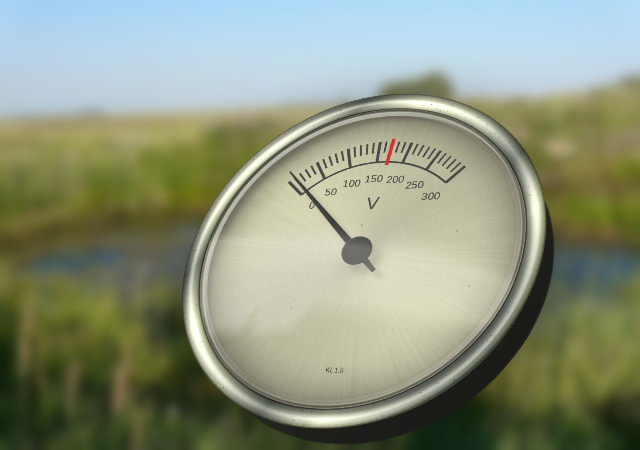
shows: 10 V
